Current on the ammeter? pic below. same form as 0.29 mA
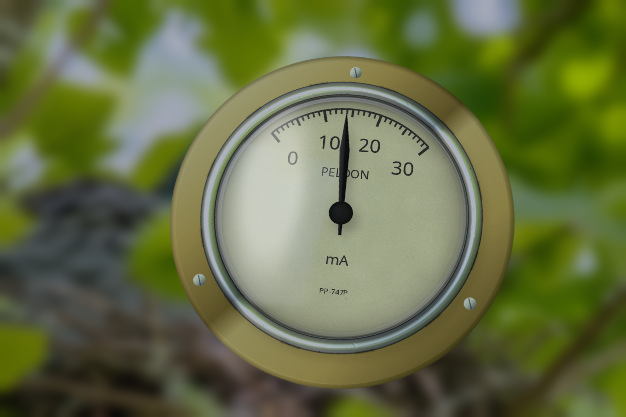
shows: 14 mA
